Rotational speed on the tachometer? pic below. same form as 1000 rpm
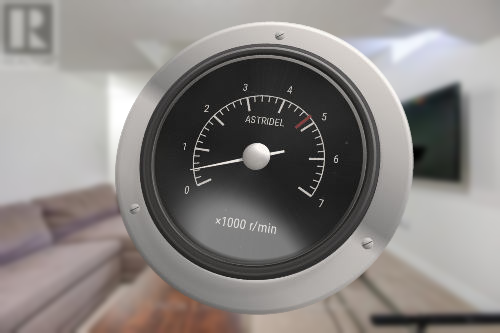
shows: 400 rpm
